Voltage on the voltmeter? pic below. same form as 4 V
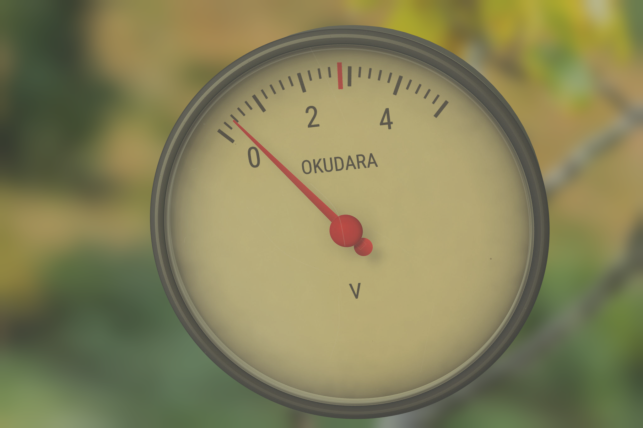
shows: 0.4 V
